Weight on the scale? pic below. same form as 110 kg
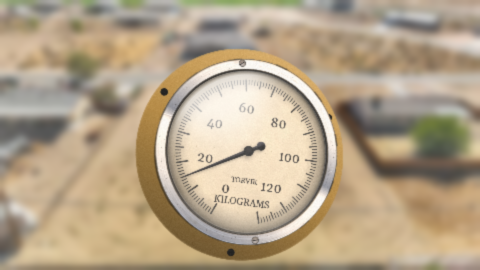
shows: 15 kg
